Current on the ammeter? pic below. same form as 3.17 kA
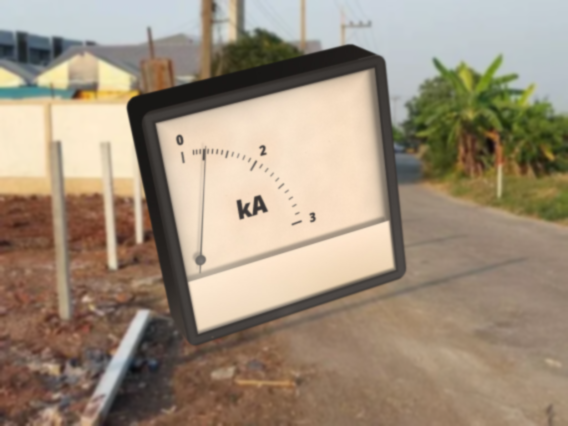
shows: 1 kA
